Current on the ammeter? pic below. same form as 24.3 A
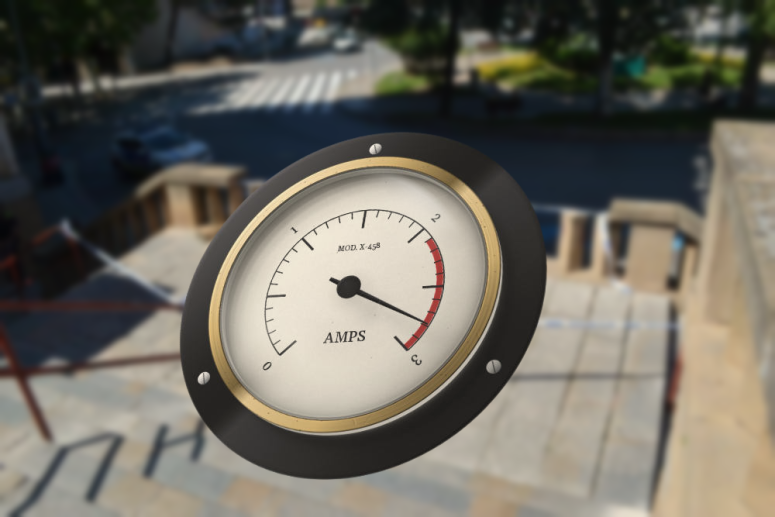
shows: 2.8 A
